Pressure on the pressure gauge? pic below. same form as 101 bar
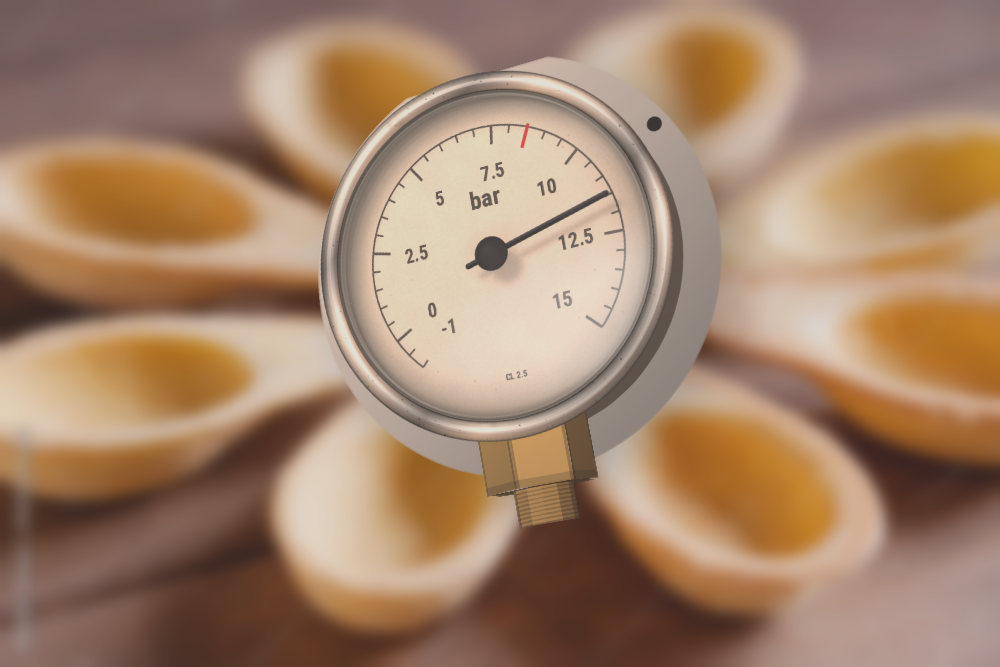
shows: 11.5 bar
